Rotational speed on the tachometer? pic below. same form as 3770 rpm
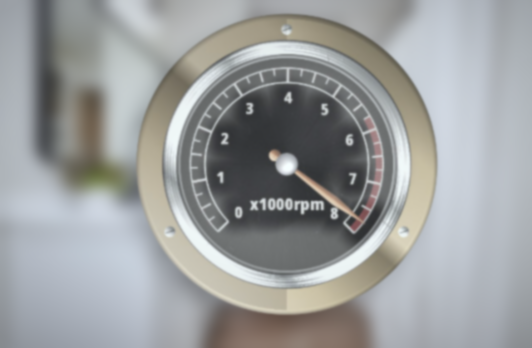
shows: 7750 rpm
